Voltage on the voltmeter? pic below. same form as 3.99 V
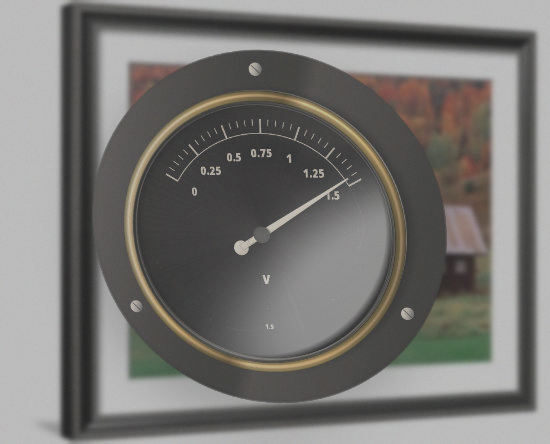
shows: 1.45 V
